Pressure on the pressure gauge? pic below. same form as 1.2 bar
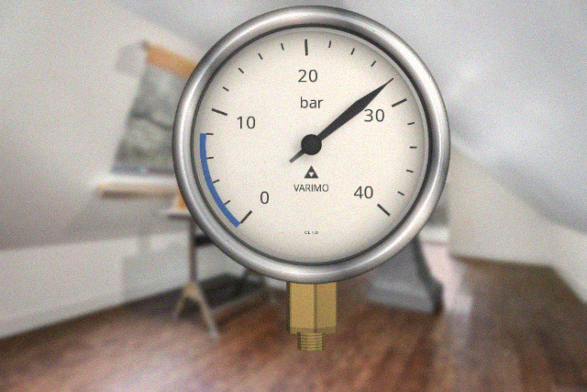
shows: 28 bar
